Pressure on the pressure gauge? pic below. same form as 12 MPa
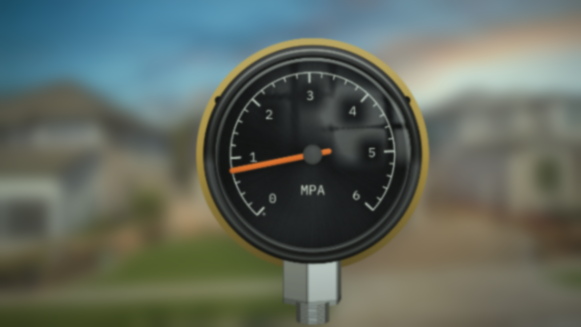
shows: 0.8 MPa
